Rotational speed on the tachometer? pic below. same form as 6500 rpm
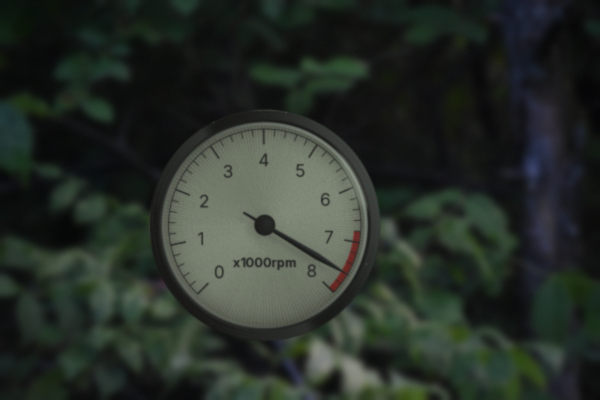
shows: 7600 rpm
